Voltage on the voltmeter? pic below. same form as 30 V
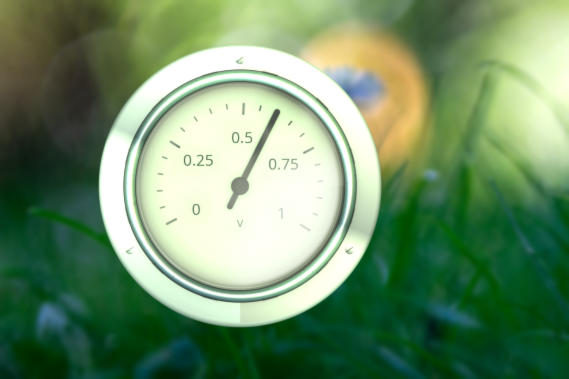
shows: 0.6 V
